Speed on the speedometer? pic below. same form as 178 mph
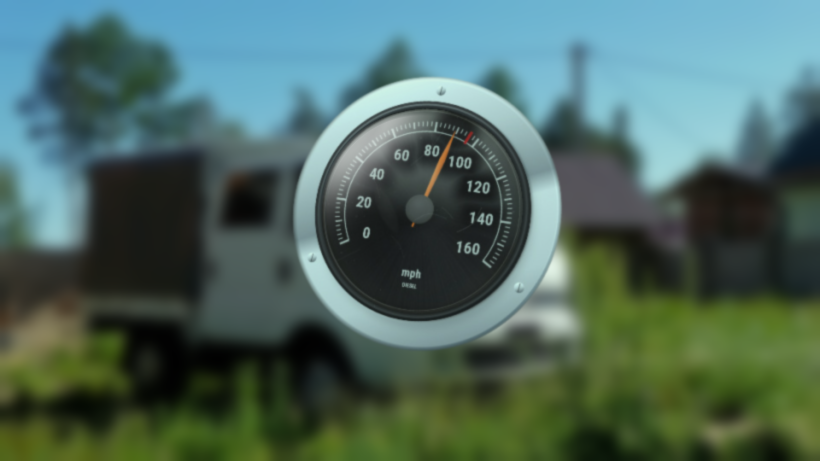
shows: 90 mph
